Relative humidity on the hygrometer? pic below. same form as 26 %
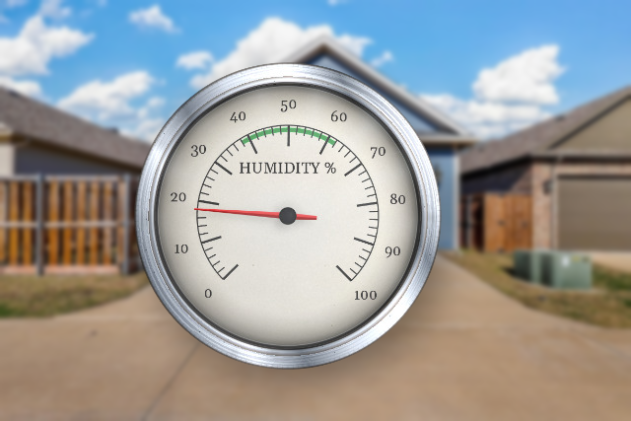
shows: 18 %
